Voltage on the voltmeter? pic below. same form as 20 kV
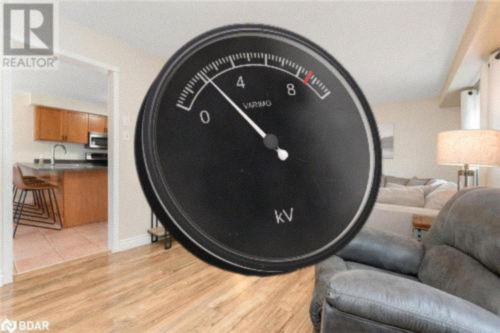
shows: 2 kV
